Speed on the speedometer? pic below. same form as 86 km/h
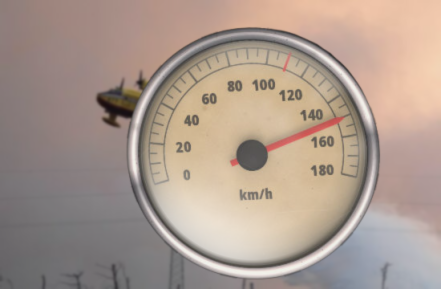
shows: 150 km/h
